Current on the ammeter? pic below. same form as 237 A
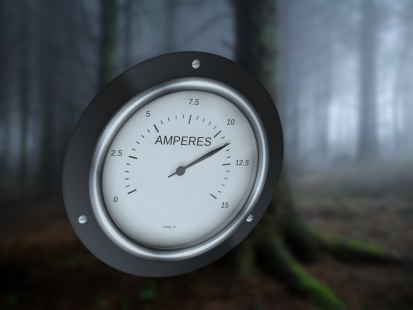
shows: 11 A
